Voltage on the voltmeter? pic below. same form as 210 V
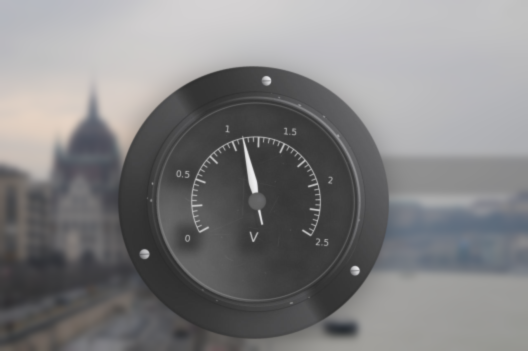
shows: 1.1 V
